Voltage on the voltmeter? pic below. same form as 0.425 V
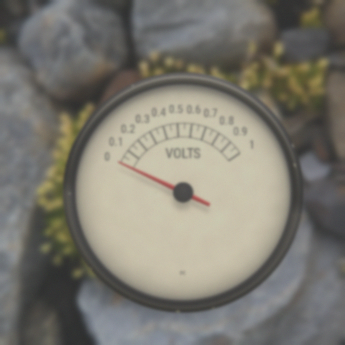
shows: 0 V
